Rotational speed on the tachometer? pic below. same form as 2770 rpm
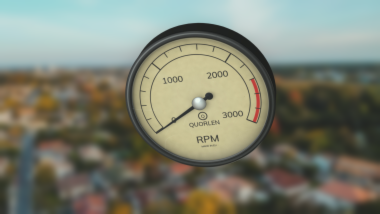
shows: 0 rpm
